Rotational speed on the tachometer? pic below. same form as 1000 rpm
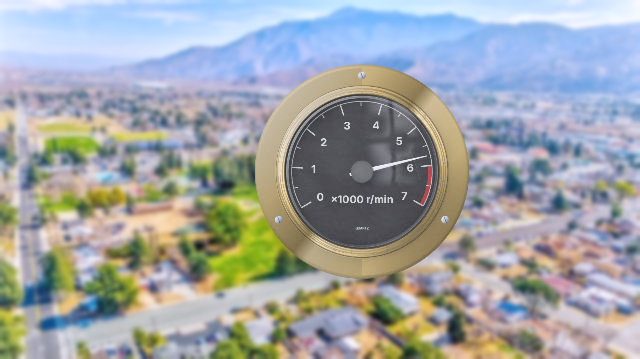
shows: 5750 rpm
